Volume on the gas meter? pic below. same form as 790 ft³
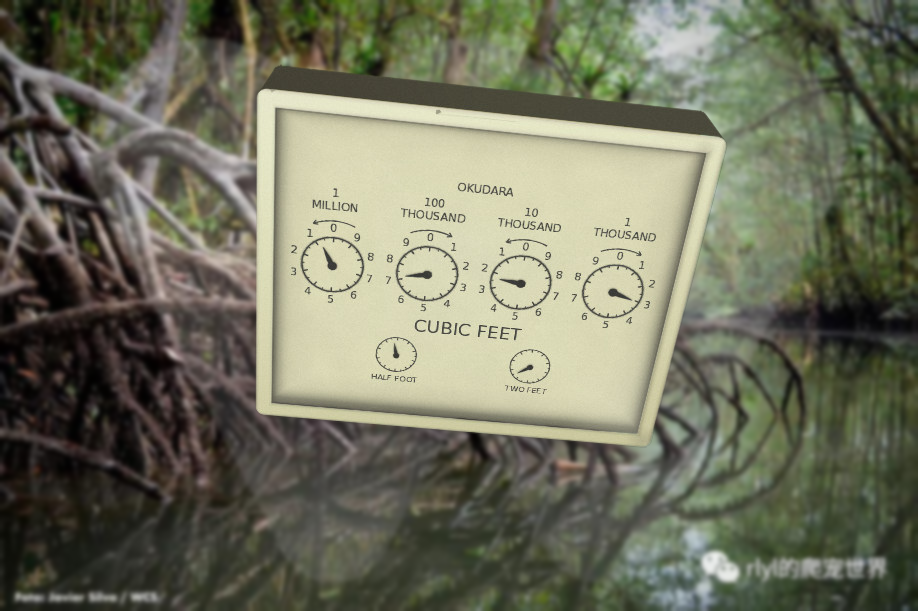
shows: 72300 ft³
